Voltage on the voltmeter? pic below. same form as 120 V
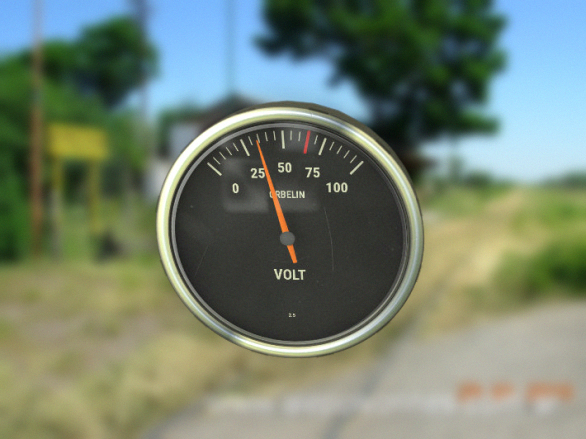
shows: 35 V
